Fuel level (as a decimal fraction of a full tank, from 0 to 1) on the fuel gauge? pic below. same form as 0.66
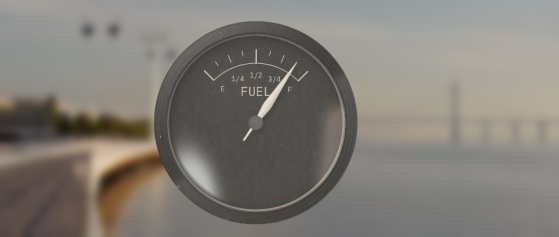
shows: 0.875
